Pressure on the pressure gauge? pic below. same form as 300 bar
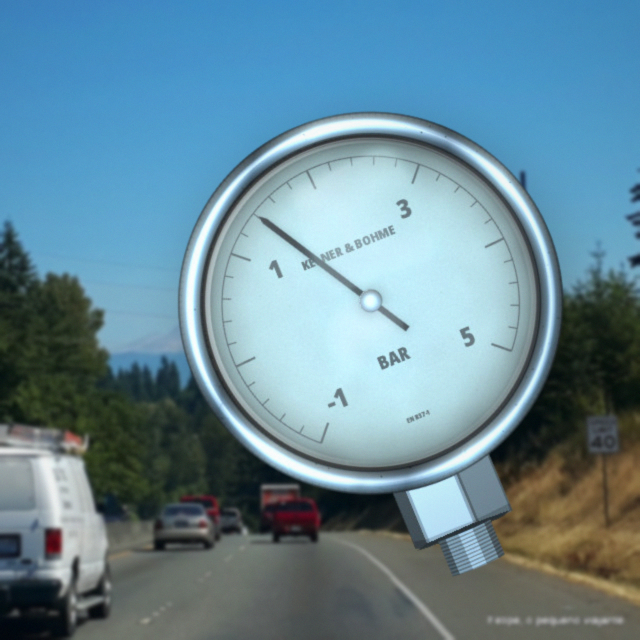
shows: 1.4 bar
